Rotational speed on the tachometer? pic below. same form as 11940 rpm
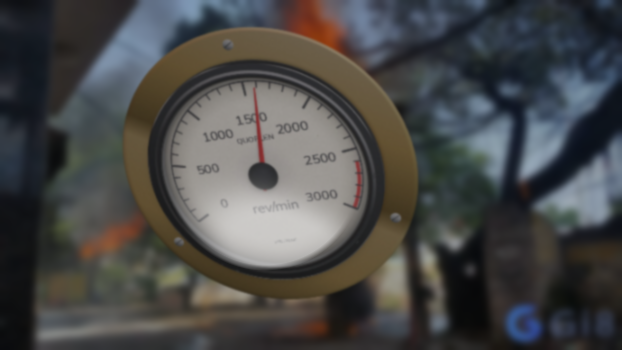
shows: 1600 rpm
